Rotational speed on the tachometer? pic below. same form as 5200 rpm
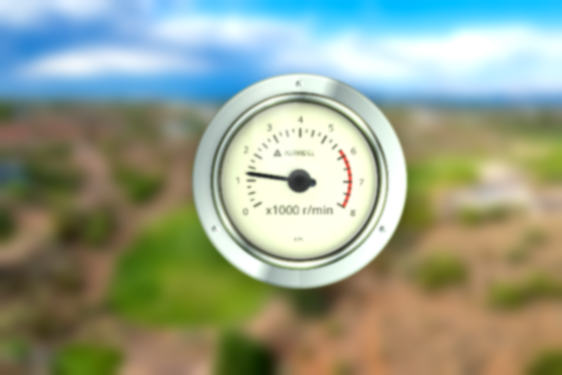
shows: 1250 rpm
